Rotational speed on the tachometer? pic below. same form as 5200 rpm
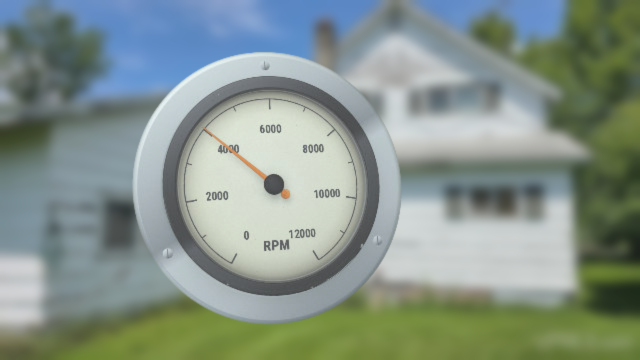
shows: 4000 rpm
